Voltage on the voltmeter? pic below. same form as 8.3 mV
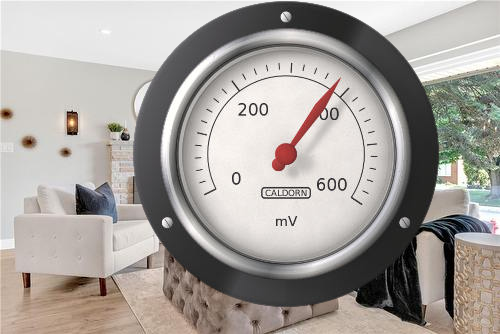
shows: 380 mV
